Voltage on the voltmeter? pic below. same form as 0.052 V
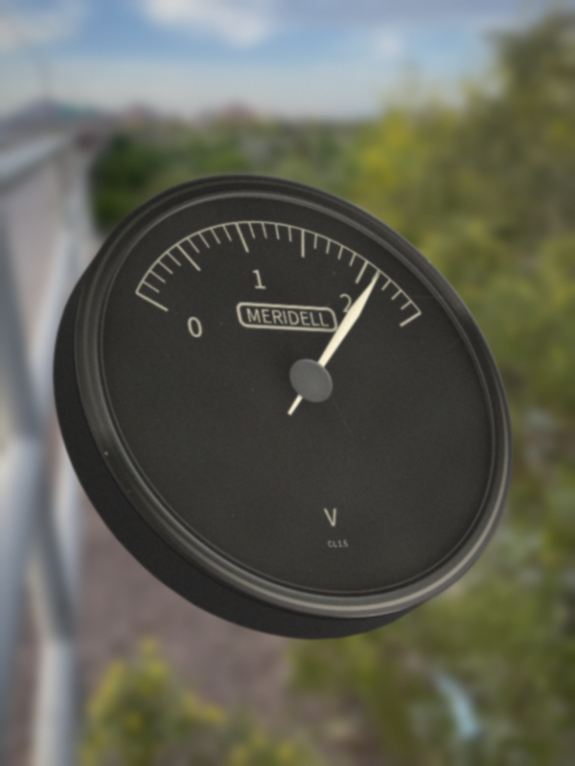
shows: 2.1 V
